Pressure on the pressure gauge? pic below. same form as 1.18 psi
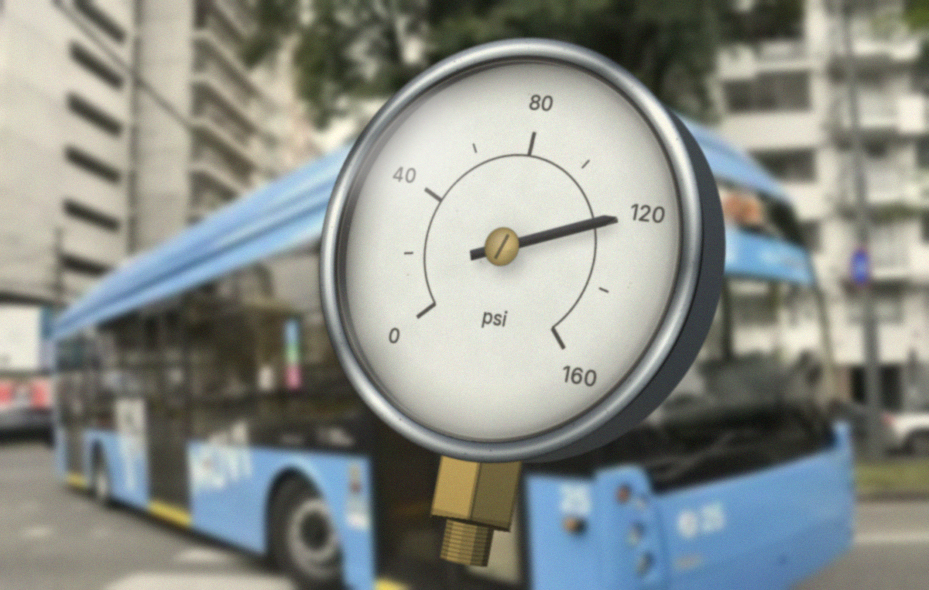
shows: 120 psi
